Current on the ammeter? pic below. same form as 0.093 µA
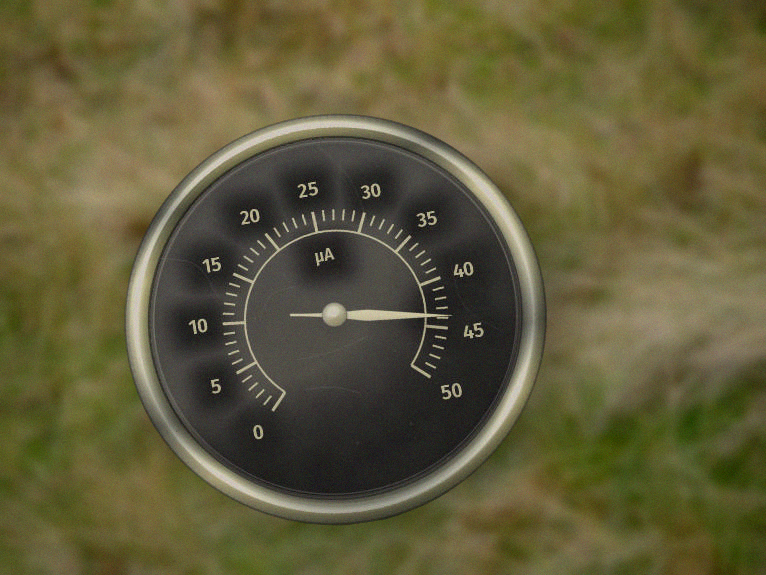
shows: 44 µA
